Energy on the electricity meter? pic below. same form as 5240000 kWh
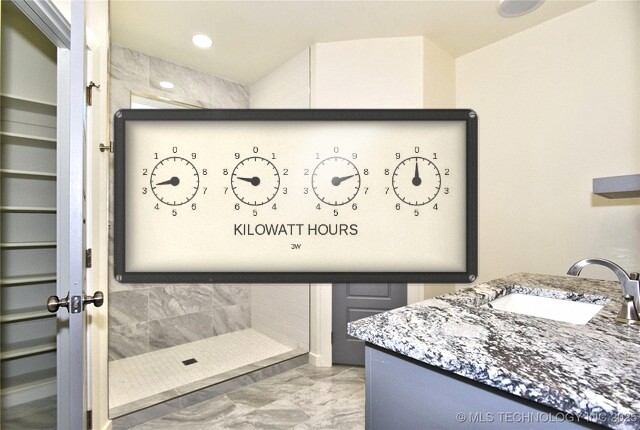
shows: 2780 kWh
